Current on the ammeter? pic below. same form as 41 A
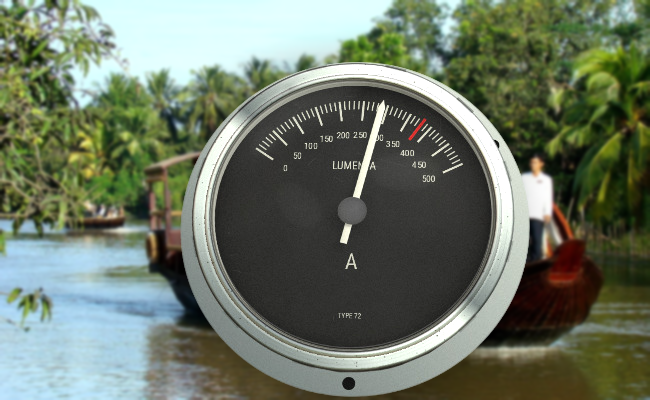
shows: 290 A
